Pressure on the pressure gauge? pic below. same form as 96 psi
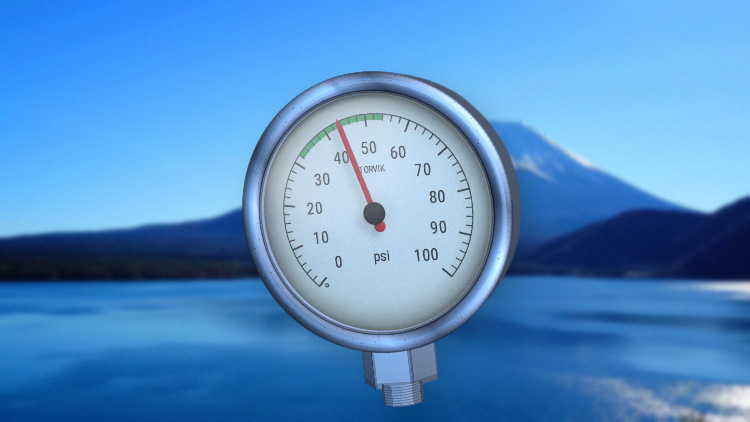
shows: 44 psi
